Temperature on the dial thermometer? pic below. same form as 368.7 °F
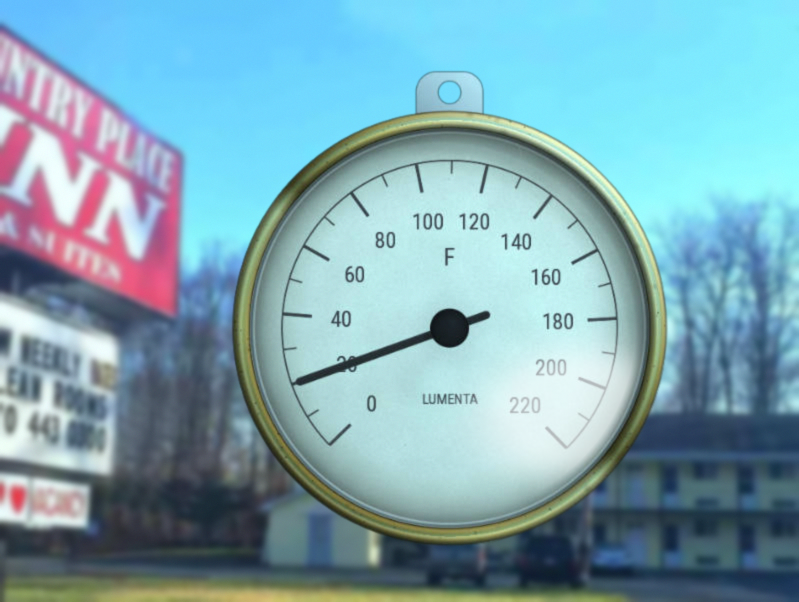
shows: 20 °F
